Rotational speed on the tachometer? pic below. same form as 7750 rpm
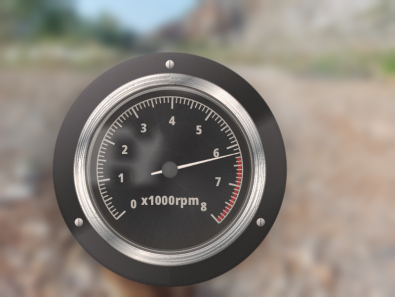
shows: 6200 rpm
